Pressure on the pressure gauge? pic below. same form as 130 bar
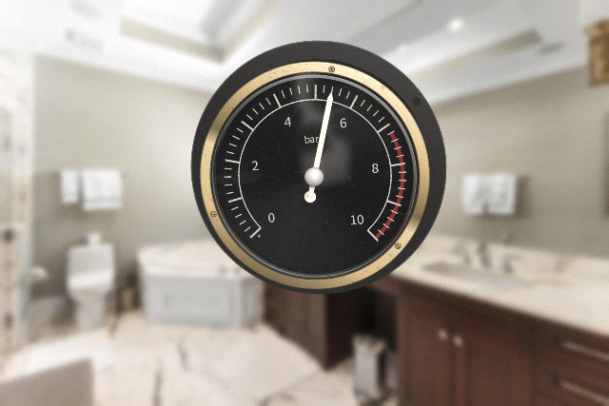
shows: 5.4 bar
